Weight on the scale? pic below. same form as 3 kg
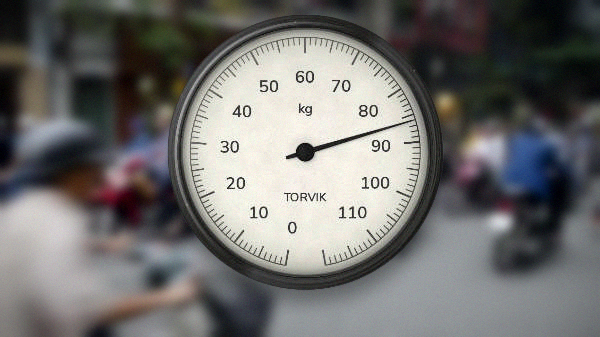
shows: 86 kg
